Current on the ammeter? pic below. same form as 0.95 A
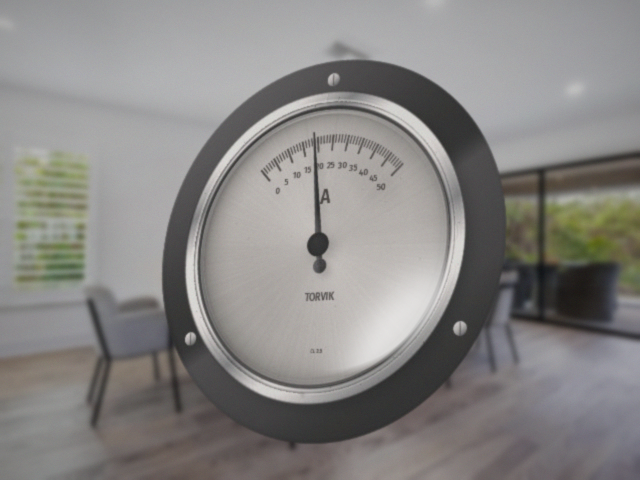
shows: 20 A
